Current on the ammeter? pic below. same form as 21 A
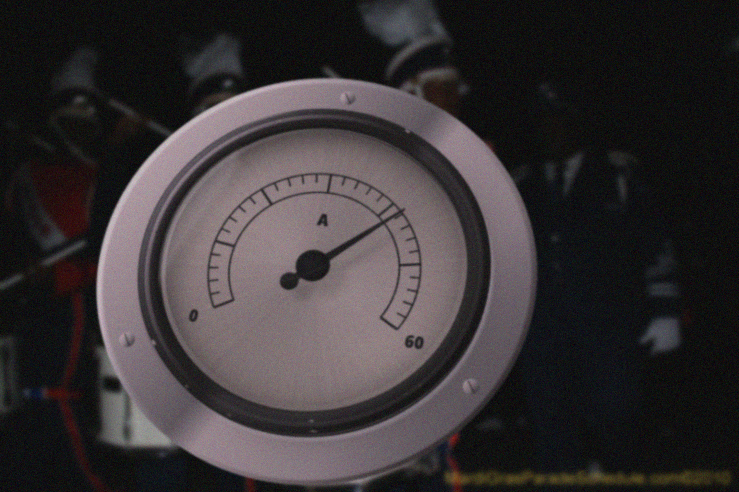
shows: 42 A
